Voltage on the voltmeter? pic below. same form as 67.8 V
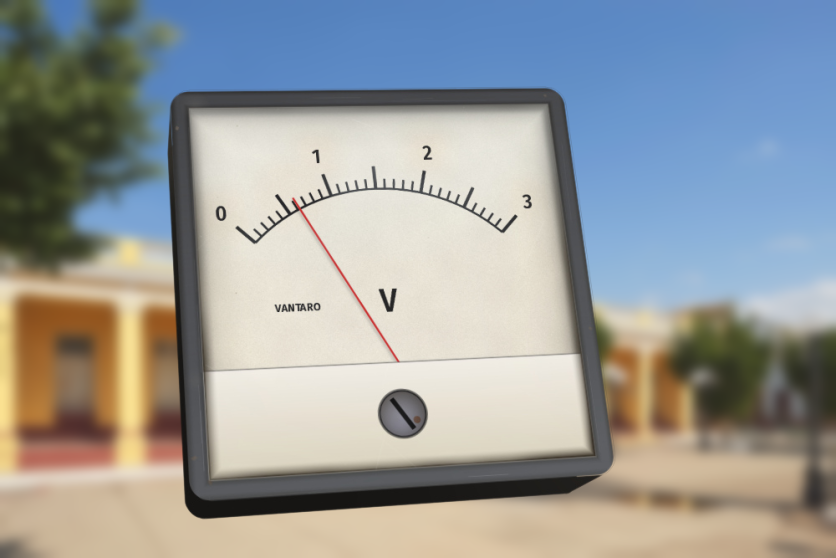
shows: 0.6 V
